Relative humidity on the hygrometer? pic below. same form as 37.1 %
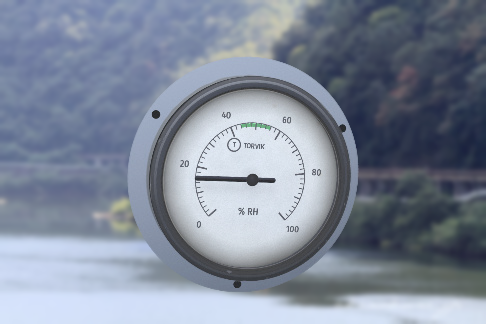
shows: 16 %
